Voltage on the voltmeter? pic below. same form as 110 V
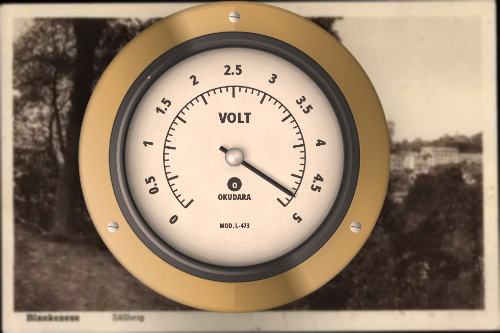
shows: 4.8 V
